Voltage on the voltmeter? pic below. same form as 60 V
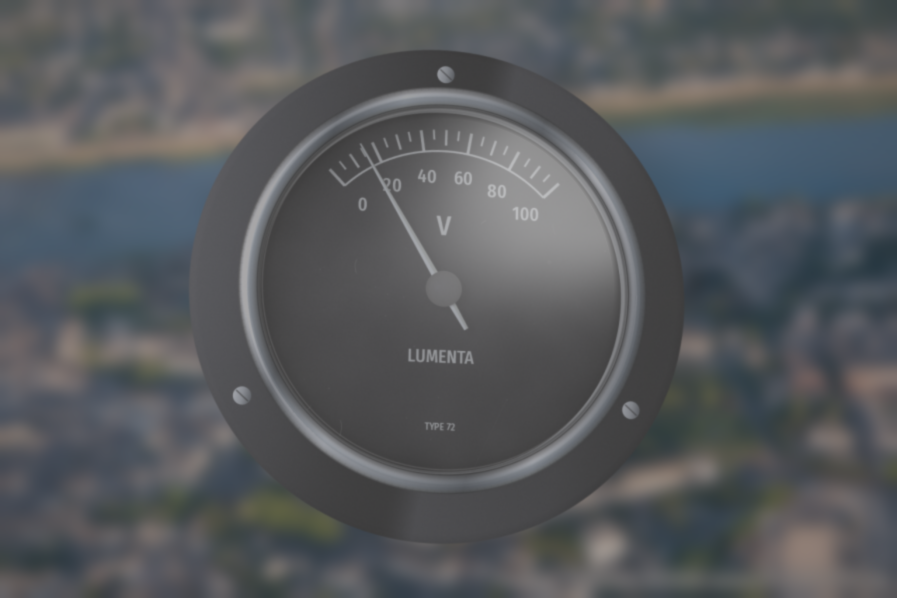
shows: 15 V
